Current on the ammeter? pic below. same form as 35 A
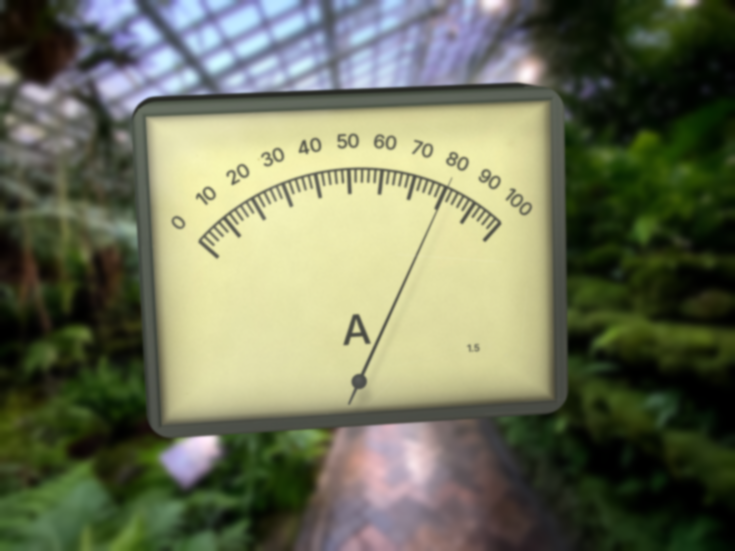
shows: 80 A
